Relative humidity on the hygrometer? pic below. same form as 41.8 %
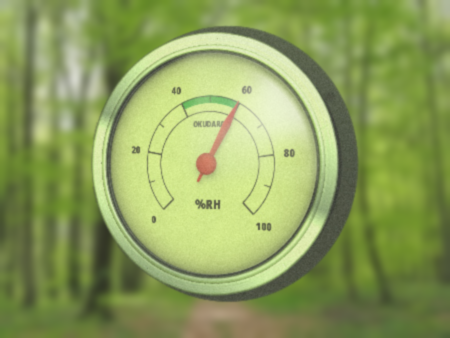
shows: 60 %
